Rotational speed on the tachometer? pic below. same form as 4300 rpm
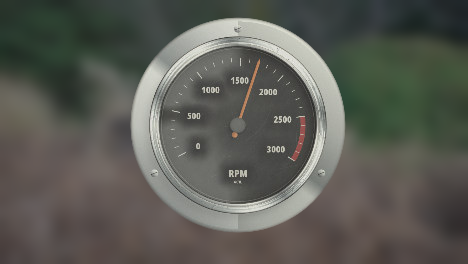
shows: 1700 rpm
